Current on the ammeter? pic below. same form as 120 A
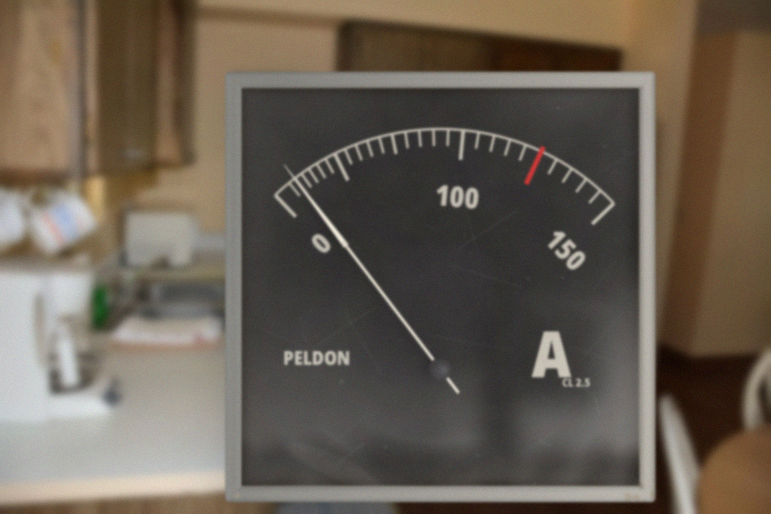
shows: 25 A
